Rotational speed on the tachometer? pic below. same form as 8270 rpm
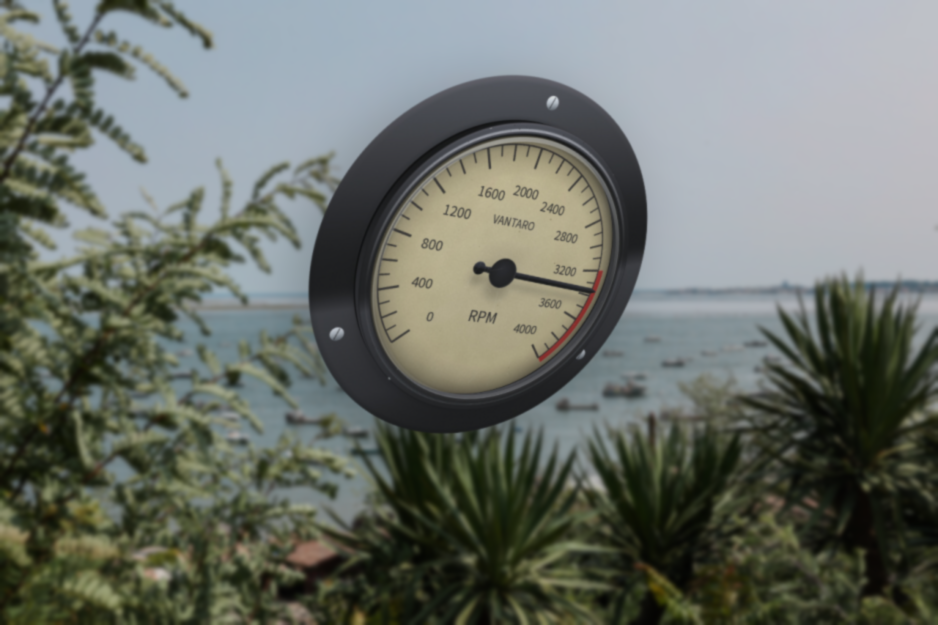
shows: 3350 rpm
